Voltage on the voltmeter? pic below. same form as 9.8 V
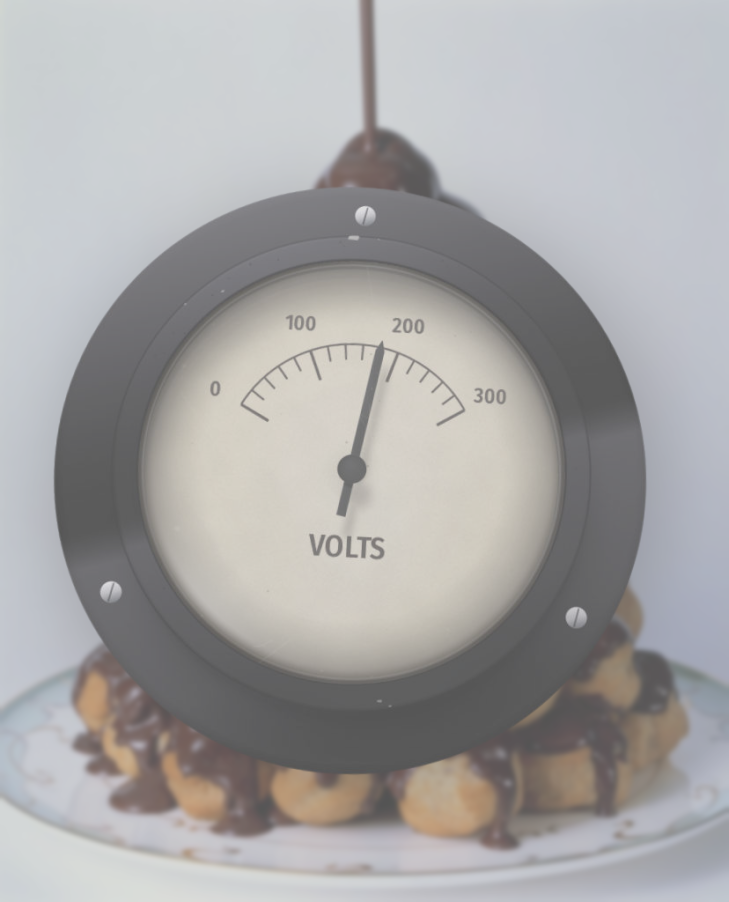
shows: 180 V
